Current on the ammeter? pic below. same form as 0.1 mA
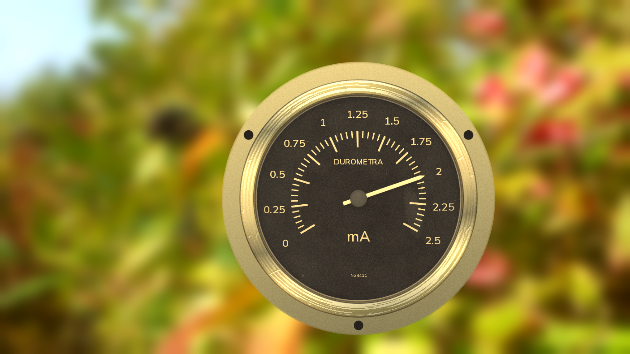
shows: 2 mA
